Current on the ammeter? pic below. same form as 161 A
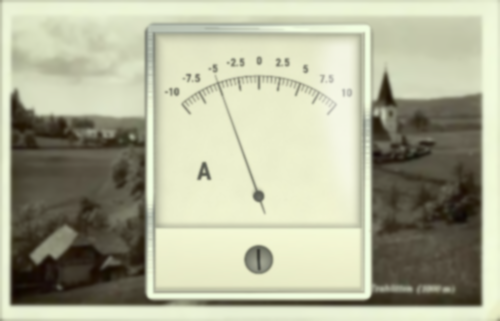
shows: -5 A
